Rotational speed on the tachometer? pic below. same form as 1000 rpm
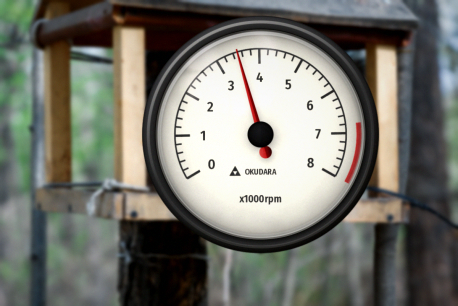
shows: 3500 rpm
